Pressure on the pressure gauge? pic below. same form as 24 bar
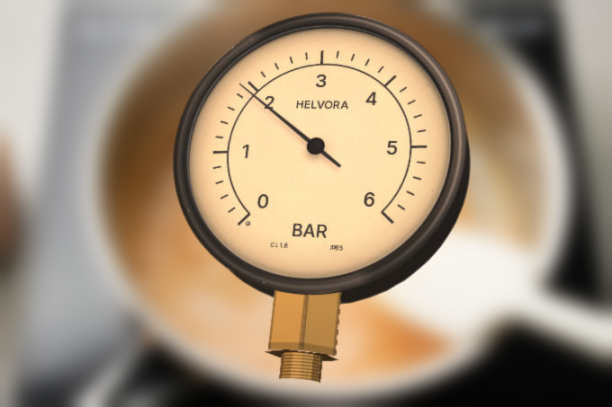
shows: 1.9 bar
